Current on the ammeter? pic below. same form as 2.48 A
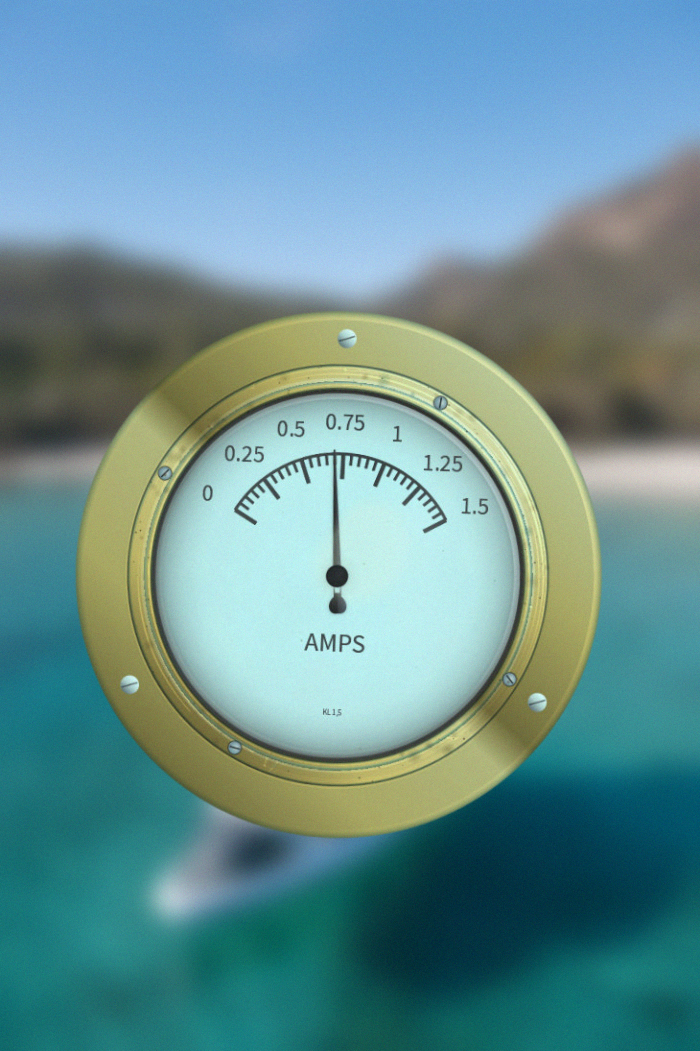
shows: 0.7 A
